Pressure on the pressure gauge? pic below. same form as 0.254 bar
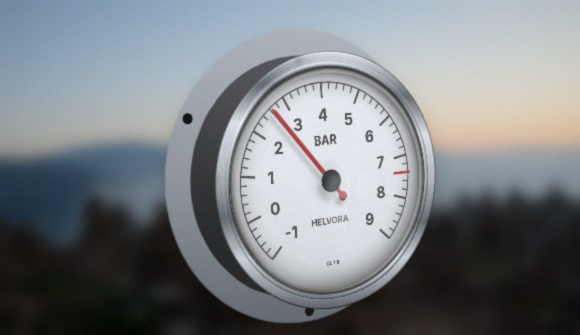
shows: 2.6 bar
